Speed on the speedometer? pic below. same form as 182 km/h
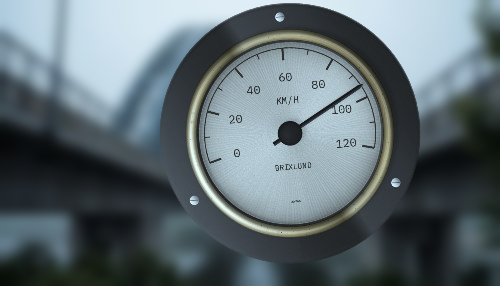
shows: 95 km/h
